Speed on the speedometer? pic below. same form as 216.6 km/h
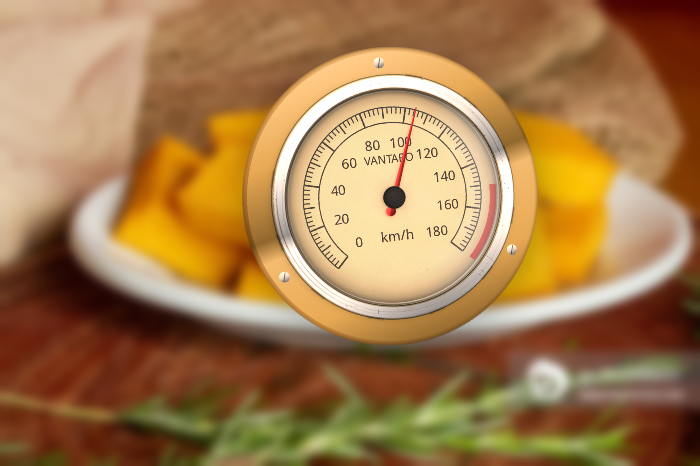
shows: 104 km/h
